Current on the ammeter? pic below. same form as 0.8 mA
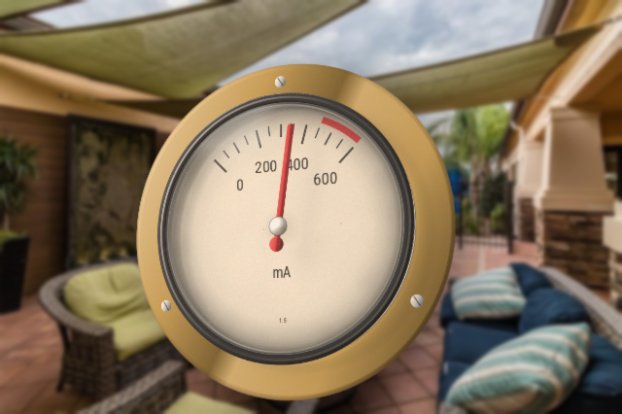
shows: 350 mA
